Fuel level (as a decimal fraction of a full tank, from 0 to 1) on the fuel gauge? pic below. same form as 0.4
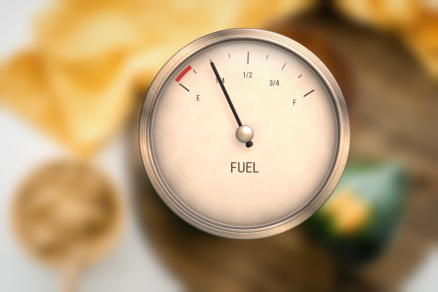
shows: 0.25
